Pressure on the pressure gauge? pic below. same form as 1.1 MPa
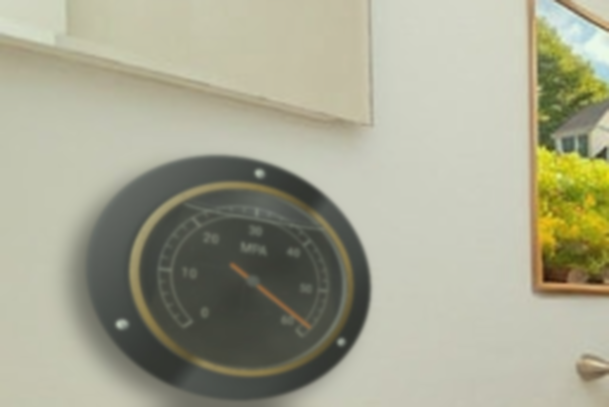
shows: 58 MPa
